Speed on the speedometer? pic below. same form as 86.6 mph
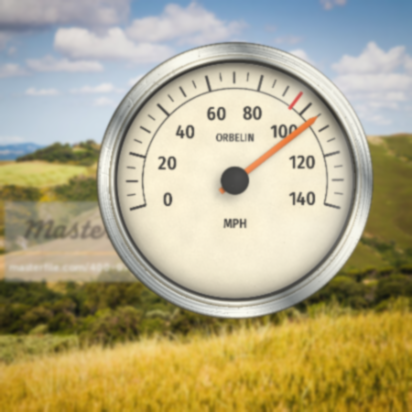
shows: 105 mph
